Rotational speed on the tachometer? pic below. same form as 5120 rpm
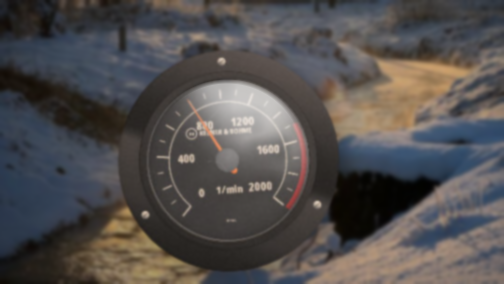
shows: 800 rpm
